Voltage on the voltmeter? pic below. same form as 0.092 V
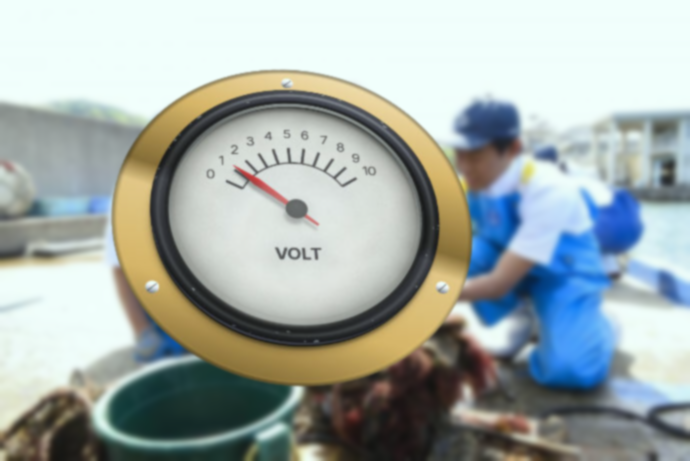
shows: 1 V
